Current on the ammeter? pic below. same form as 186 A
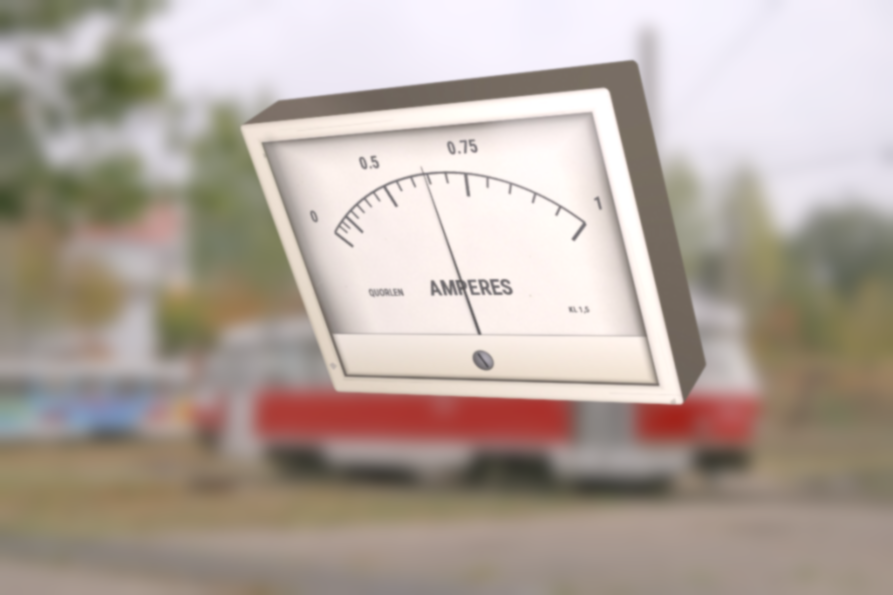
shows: 0.65 A
